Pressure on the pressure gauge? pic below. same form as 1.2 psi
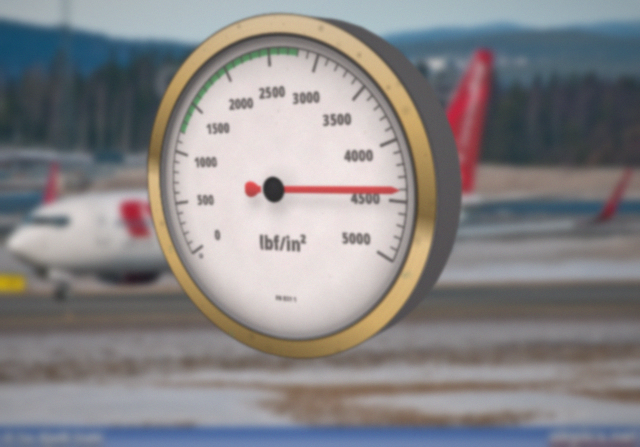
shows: 4400 psi
